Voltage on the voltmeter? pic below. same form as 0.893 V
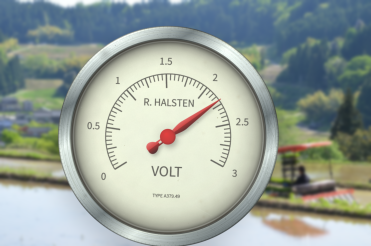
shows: 2.2 V
